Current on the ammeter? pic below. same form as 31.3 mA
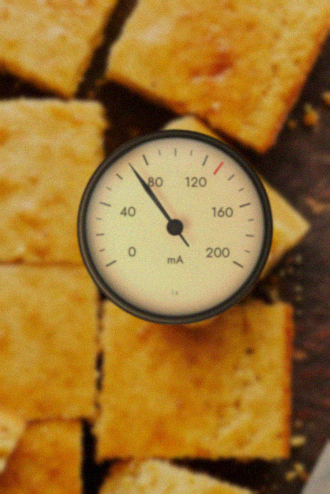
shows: 70 mA
